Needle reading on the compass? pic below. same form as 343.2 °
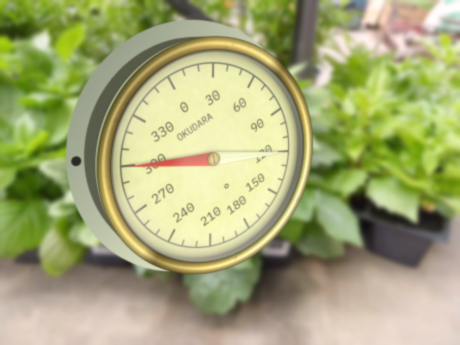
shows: 300 °
